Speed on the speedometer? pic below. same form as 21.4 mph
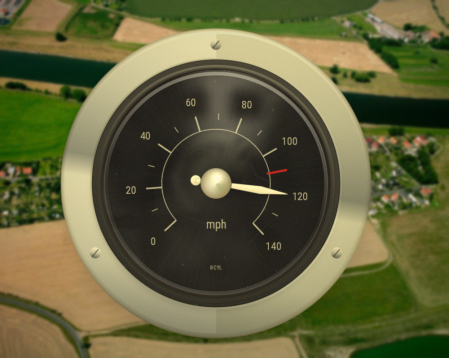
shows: 120 mph
